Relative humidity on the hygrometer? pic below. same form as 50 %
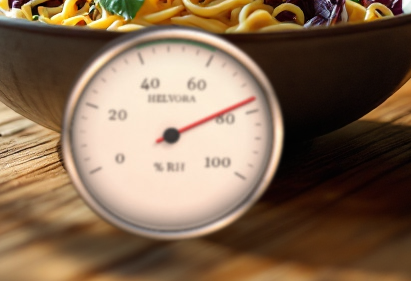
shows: 76 %
